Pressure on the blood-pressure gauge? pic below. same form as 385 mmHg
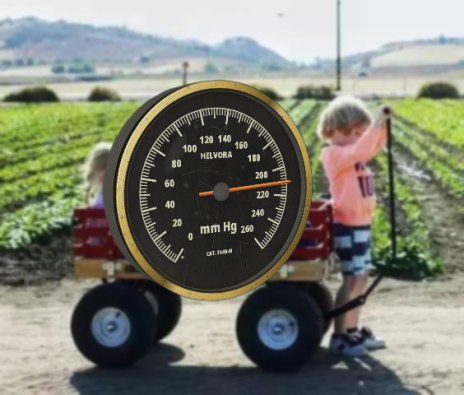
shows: 210 mmHg
